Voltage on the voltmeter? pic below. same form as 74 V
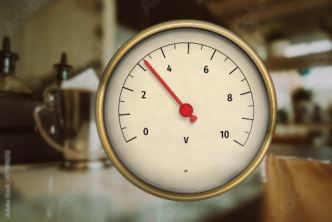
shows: 3.25 V
